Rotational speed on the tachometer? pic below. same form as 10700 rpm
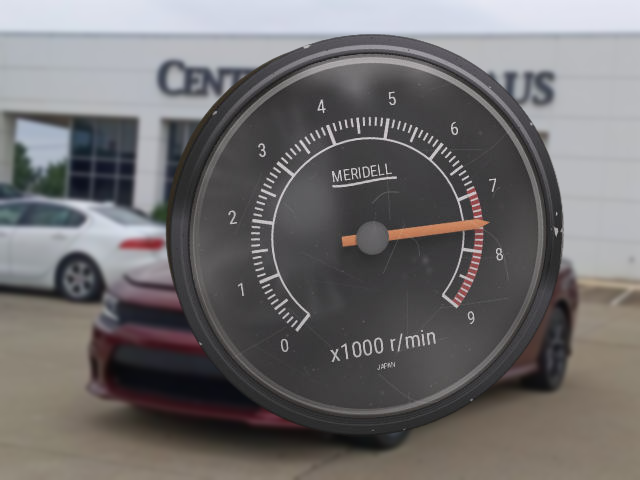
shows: 7500 rpm
